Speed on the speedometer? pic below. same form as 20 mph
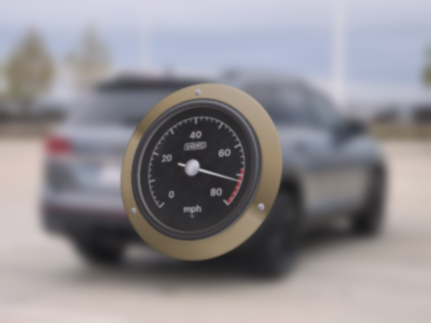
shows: 72 mph
